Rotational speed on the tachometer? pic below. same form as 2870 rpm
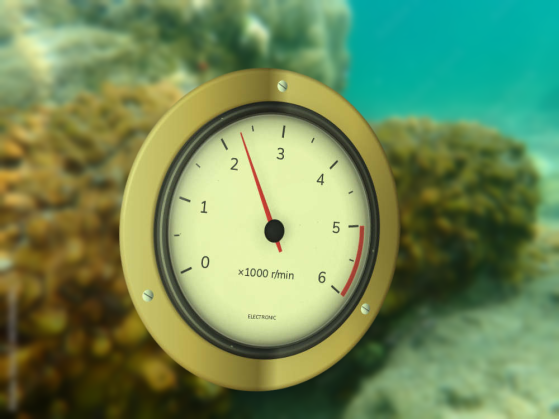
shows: 2250 rpm
